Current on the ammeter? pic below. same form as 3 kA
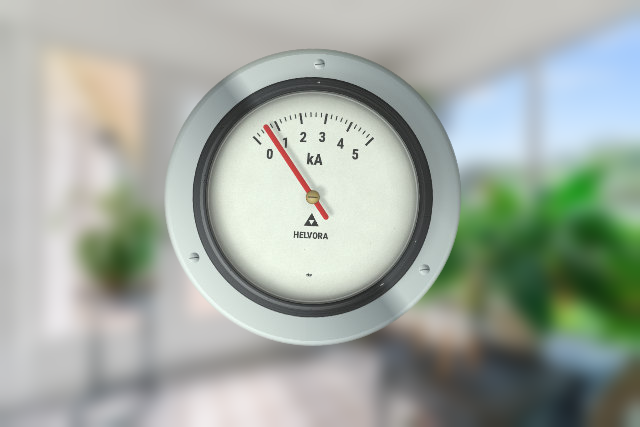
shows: 0.6 kA
